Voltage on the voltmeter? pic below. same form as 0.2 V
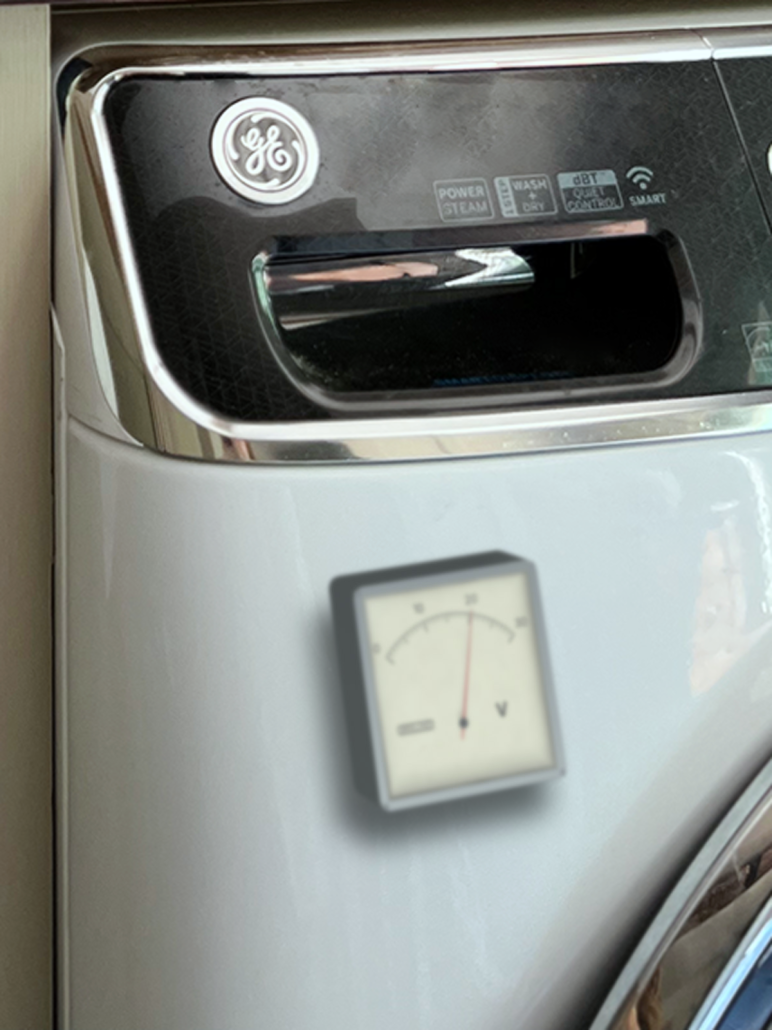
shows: 20 V
